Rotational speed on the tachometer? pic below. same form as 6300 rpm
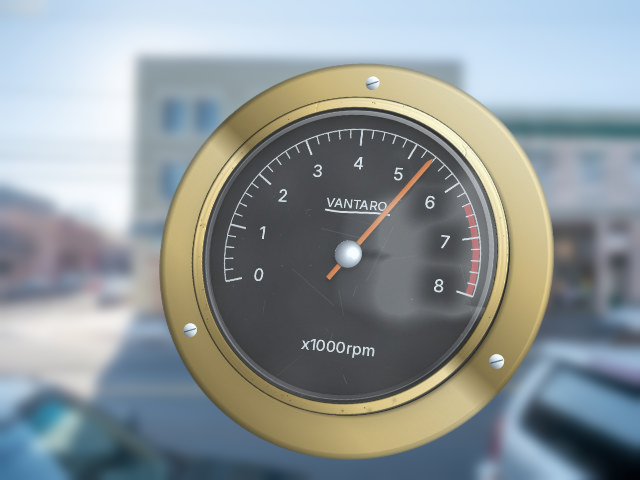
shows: 5400 rpm
